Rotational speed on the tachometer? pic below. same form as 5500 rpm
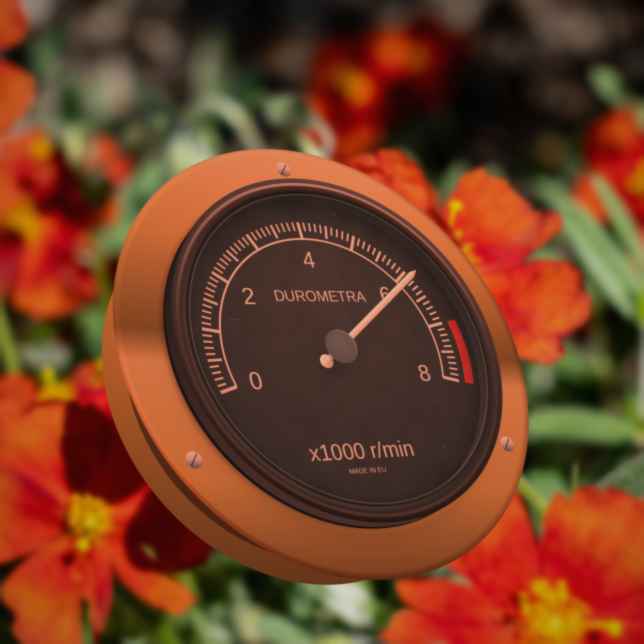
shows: 6100 rpm
